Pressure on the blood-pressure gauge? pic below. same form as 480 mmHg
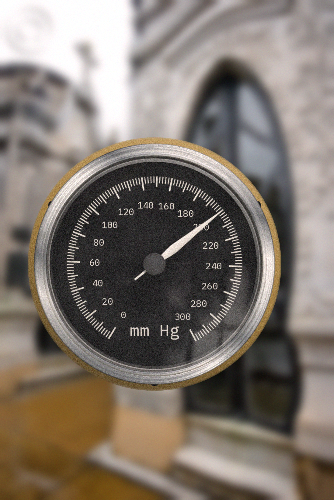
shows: 200 mmHg
